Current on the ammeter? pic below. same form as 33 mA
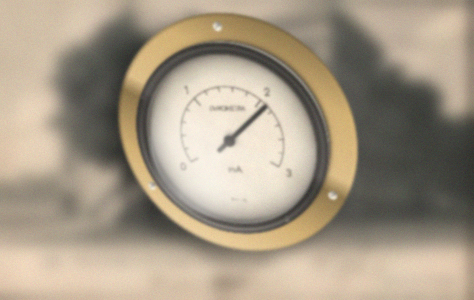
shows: 2.1 mA
